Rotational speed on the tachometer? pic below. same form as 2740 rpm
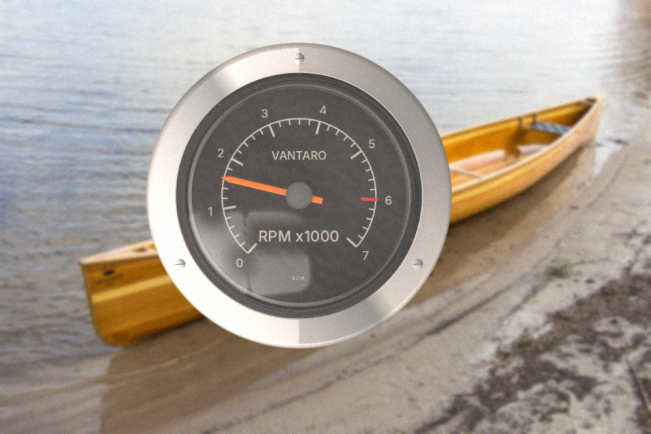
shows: 1600 rpm
